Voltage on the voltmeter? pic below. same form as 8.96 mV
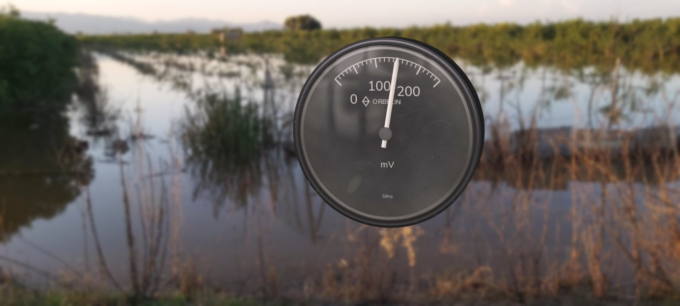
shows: 150 mV
